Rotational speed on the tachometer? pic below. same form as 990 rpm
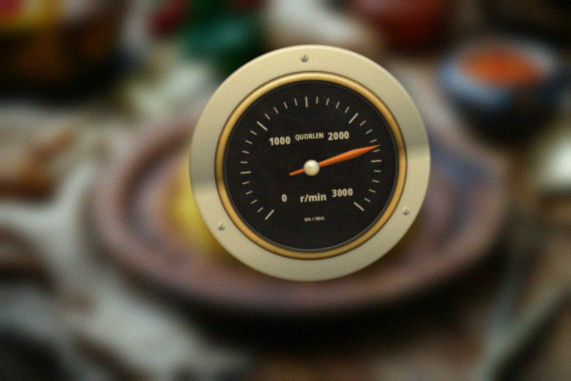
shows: 2350 rpm
